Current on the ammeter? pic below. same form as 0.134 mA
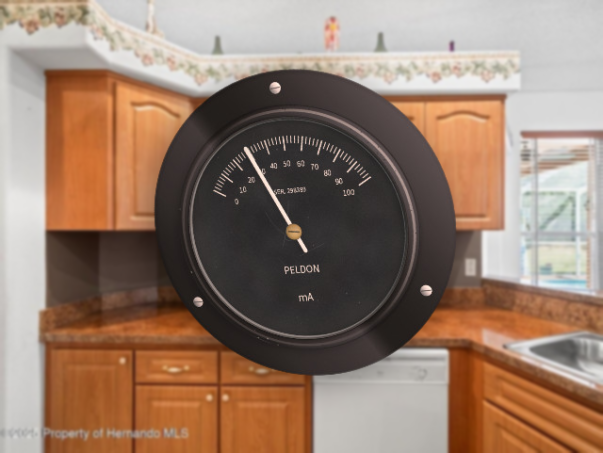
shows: 30 mA
